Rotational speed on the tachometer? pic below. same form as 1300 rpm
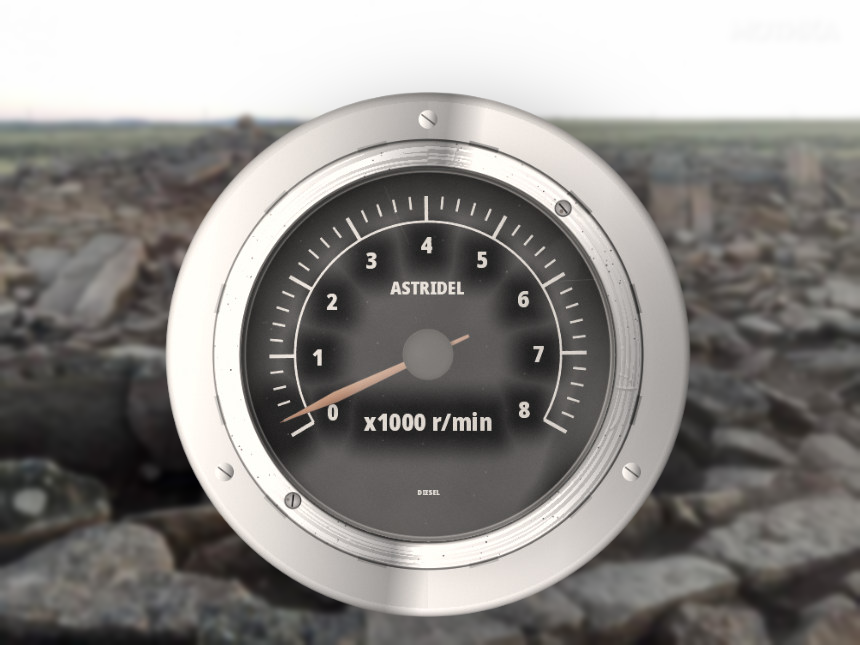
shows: 200 rpm
